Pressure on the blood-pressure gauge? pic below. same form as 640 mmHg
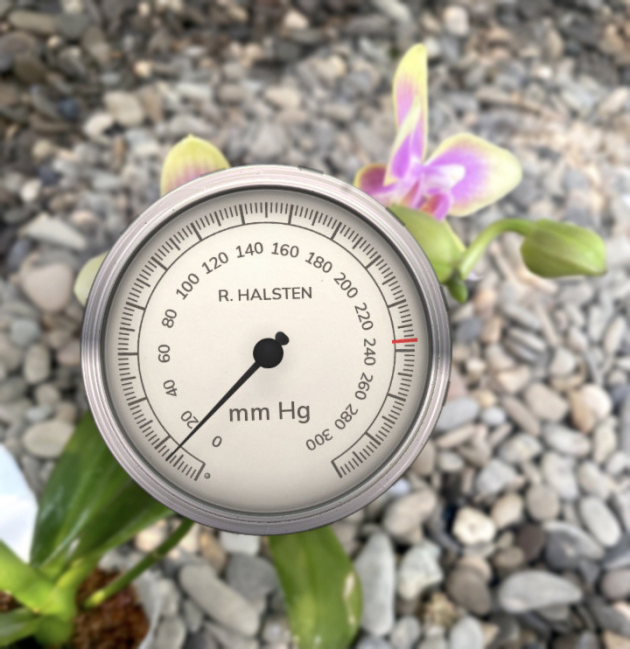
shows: 14 mmHg
